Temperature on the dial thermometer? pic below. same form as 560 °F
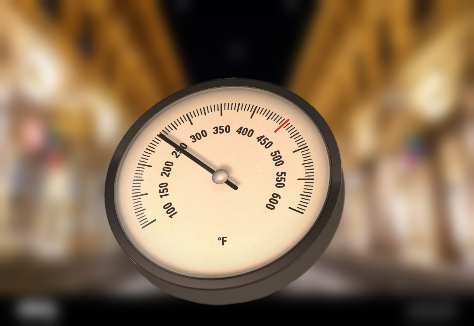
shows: 250 °F
